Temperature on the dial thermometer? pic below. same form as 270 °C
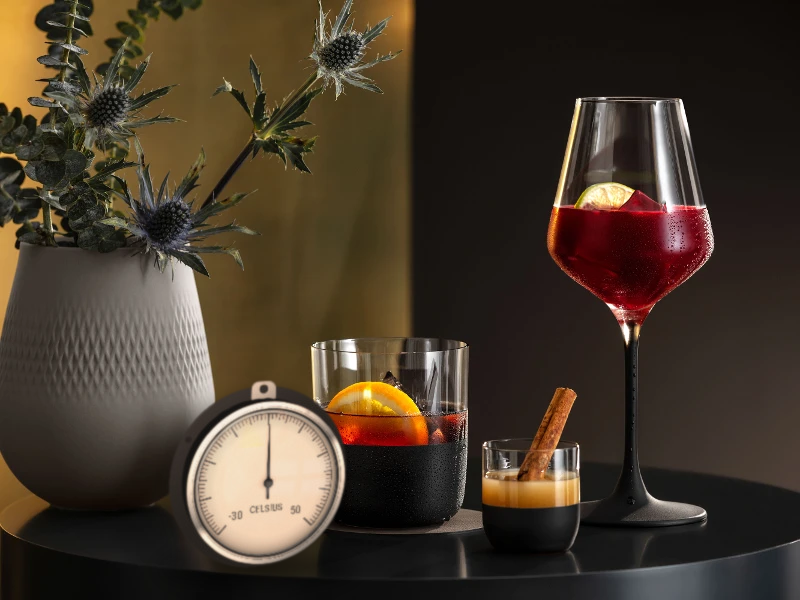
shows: 10 °C
